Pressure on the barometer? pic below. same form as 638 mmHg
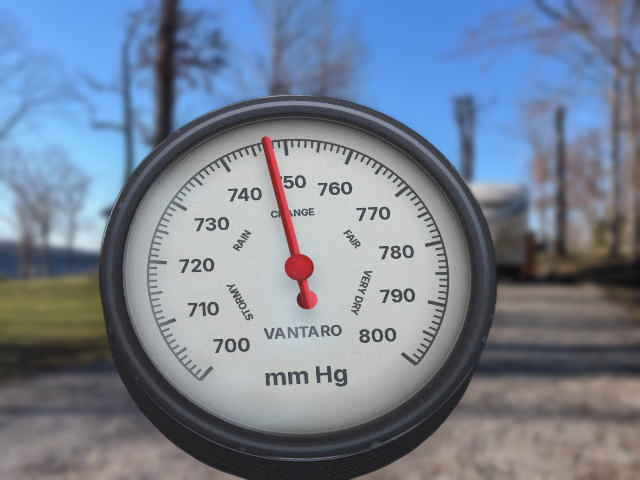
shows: 747 mmHg
